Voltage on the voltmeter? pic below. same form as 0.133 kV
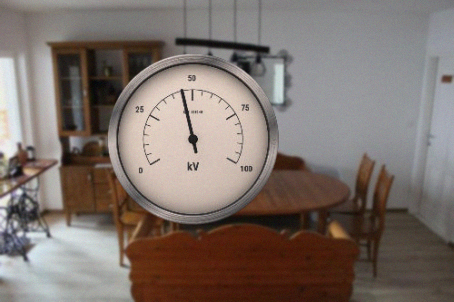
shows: 45 kV
